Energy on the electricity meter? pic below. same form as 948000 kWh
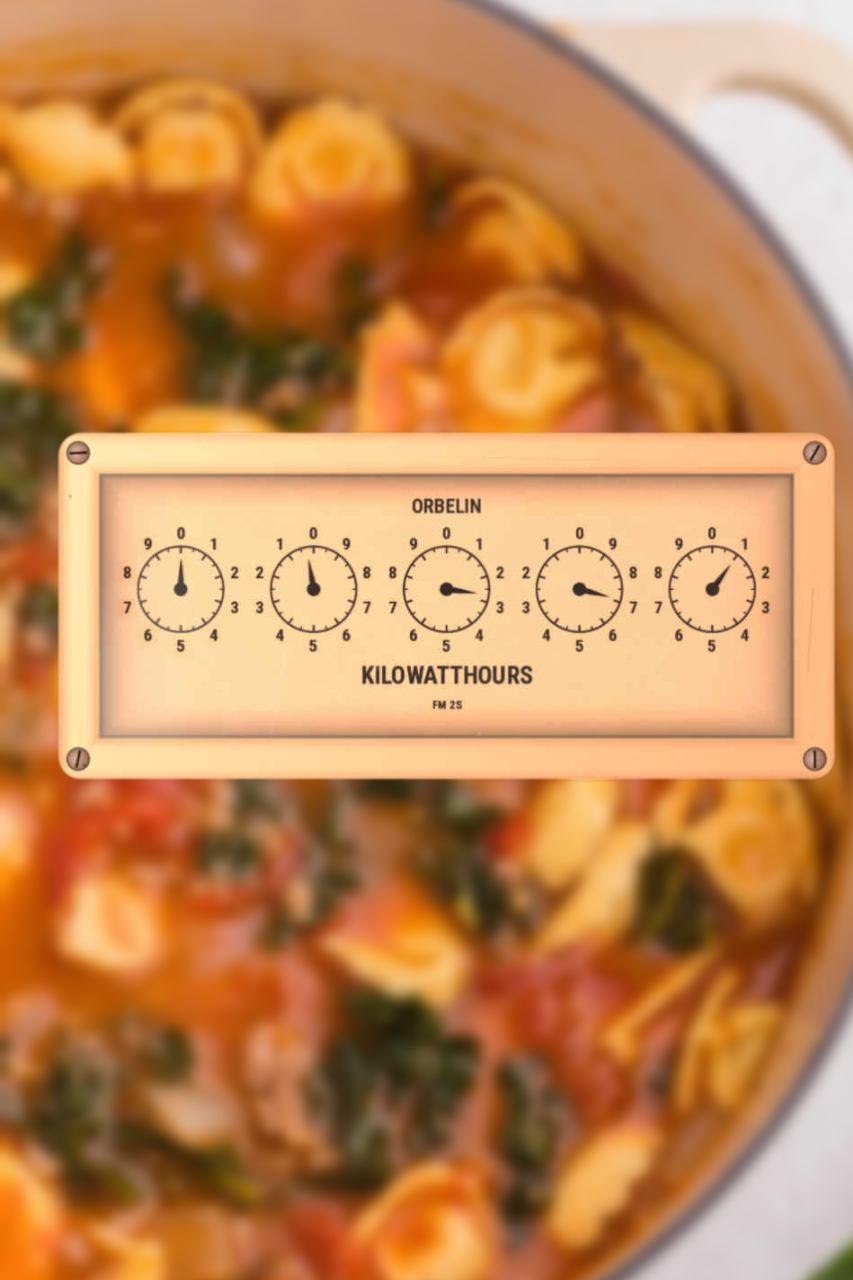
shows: 271 kWh
